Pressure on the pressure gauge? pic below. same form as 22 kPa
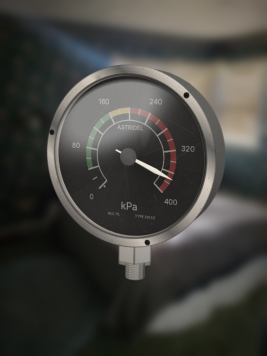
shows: 370 kPa
